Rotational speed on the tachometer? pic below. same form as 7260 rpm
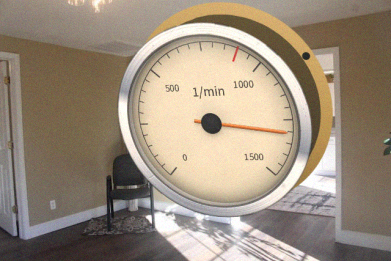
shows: 1300 rpm
